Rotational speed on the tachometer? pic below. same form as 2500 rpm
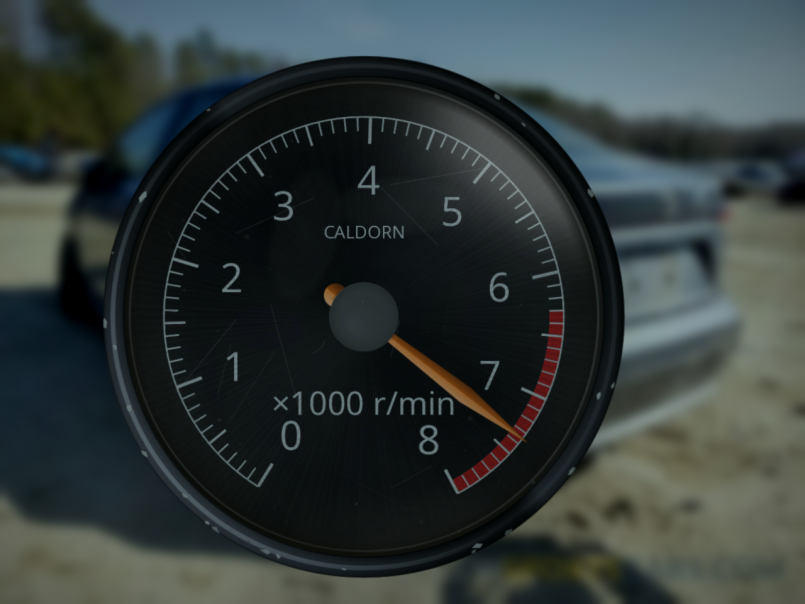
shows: 7350 rpm
